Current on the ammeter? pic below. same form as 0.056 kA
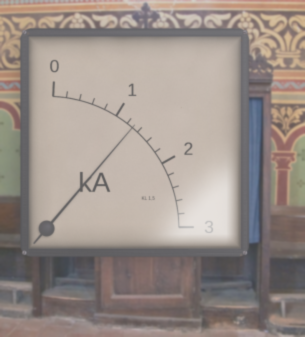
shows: 1.3 kA
